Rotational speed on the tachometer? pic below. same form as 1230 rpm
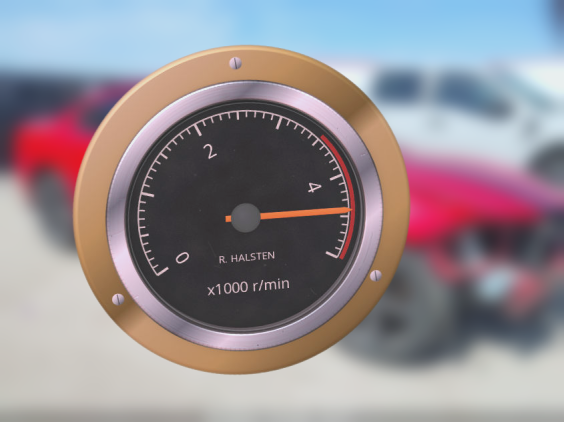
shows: 4400 rpm
